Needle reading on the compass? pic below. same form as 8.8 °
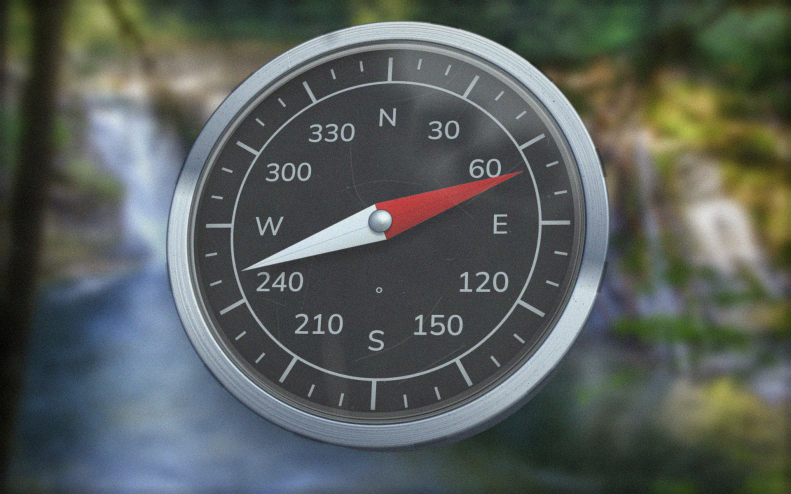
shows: 70 °
